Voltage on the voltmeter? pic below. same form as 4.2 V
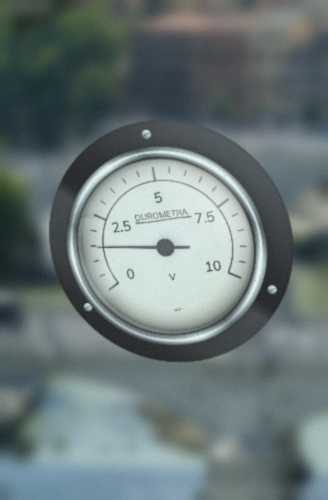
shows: 1.5 V
